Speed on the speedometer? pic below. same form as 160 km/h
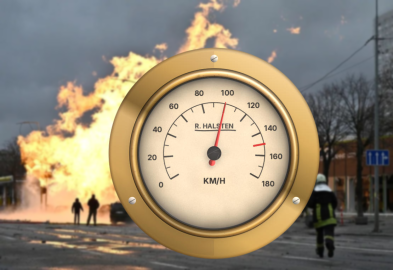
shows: 100 km/h
